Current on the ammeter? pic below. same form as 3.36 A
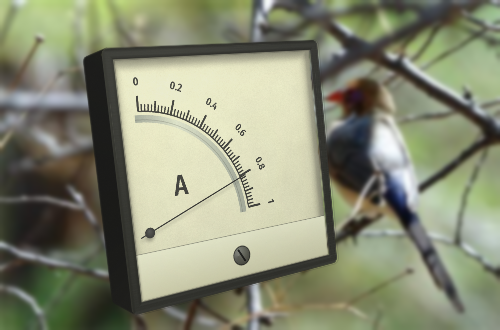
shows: 0.8 A
